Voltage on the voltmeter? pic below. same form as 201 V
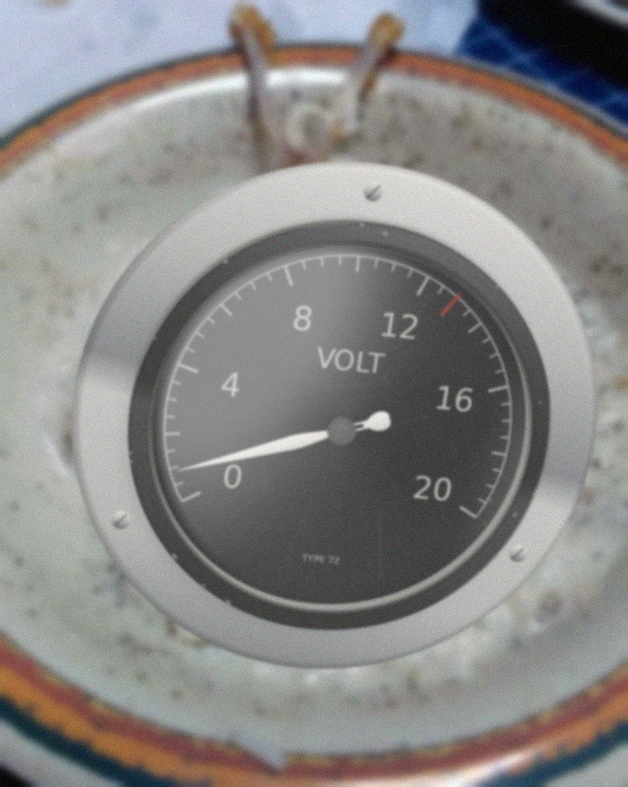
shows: 1 V
